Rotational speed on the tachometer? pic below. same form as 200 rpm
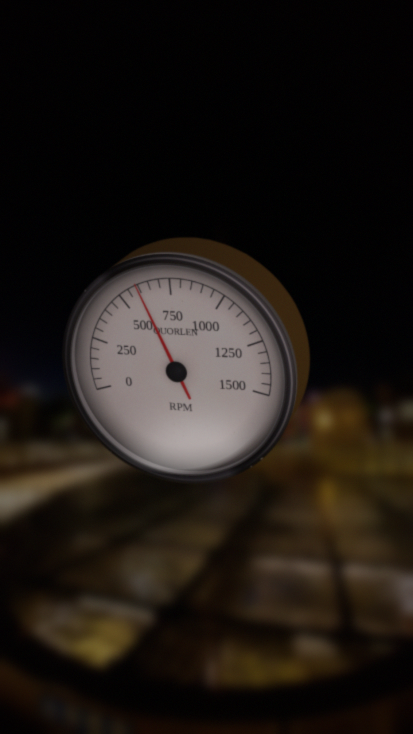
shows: 600 rpm
